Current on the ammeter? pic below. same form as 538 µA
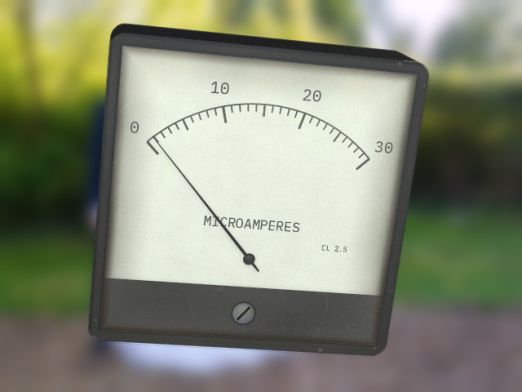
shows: 1 µA
